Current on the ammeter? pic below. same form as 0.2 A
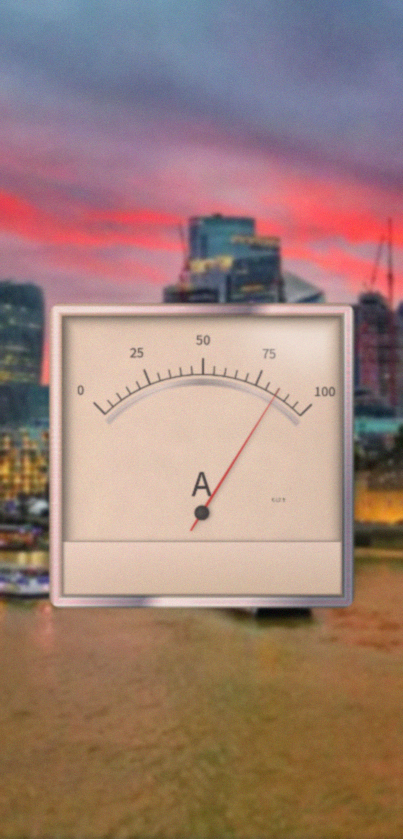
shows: 85 A
